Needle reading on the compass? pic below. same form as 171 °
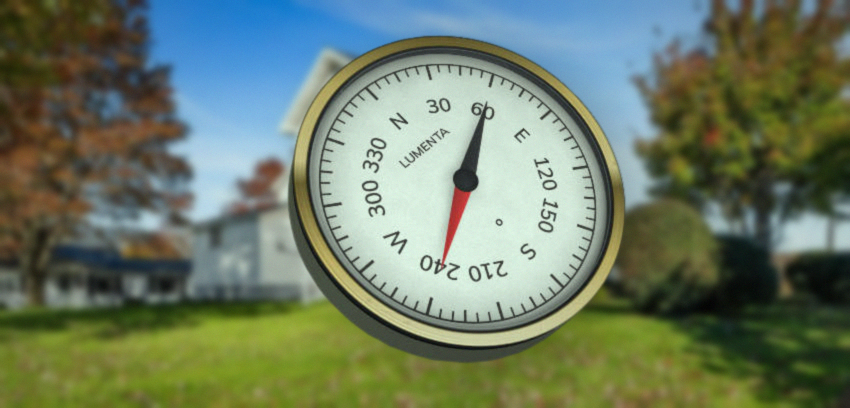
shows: 240 °
